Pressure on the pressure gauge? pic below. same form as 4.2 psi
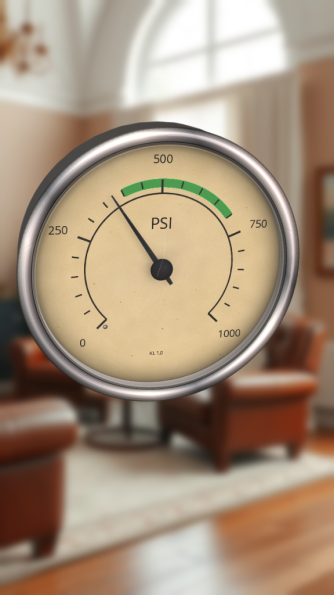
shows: 375 psi
